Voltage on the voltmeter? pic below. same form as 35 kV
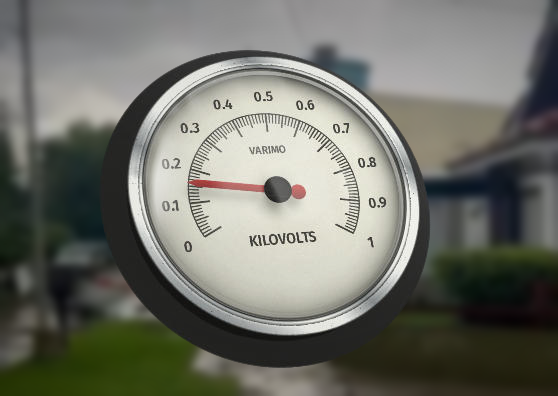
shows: 0.15 kV
